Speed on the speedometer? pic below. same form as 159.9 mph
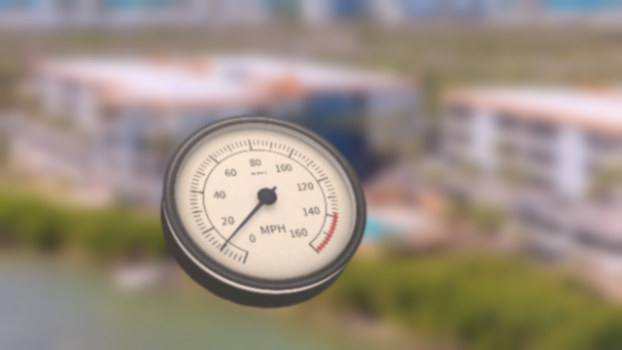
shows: 10 mph
